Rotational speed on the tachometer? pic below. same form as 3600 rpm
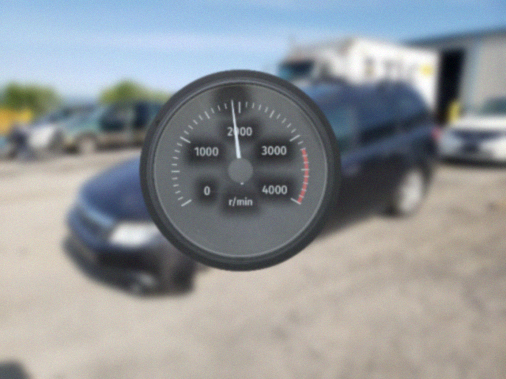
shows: 1900 rpm
